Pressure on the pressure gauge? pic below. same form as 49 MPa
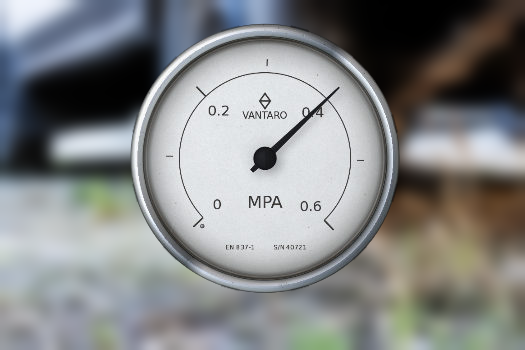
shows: 0.4 MPa
